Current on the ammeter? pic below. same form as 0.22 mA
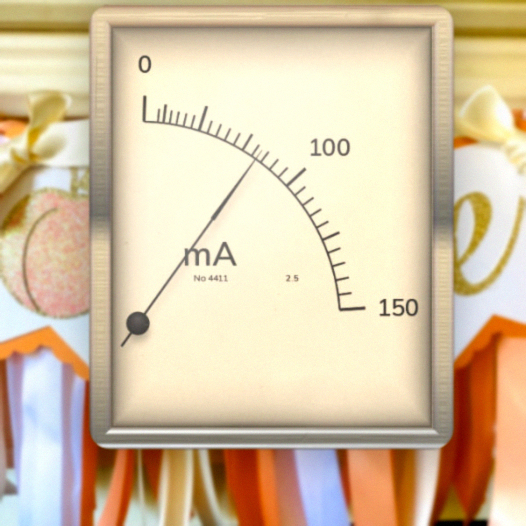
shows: 82.5 mA
